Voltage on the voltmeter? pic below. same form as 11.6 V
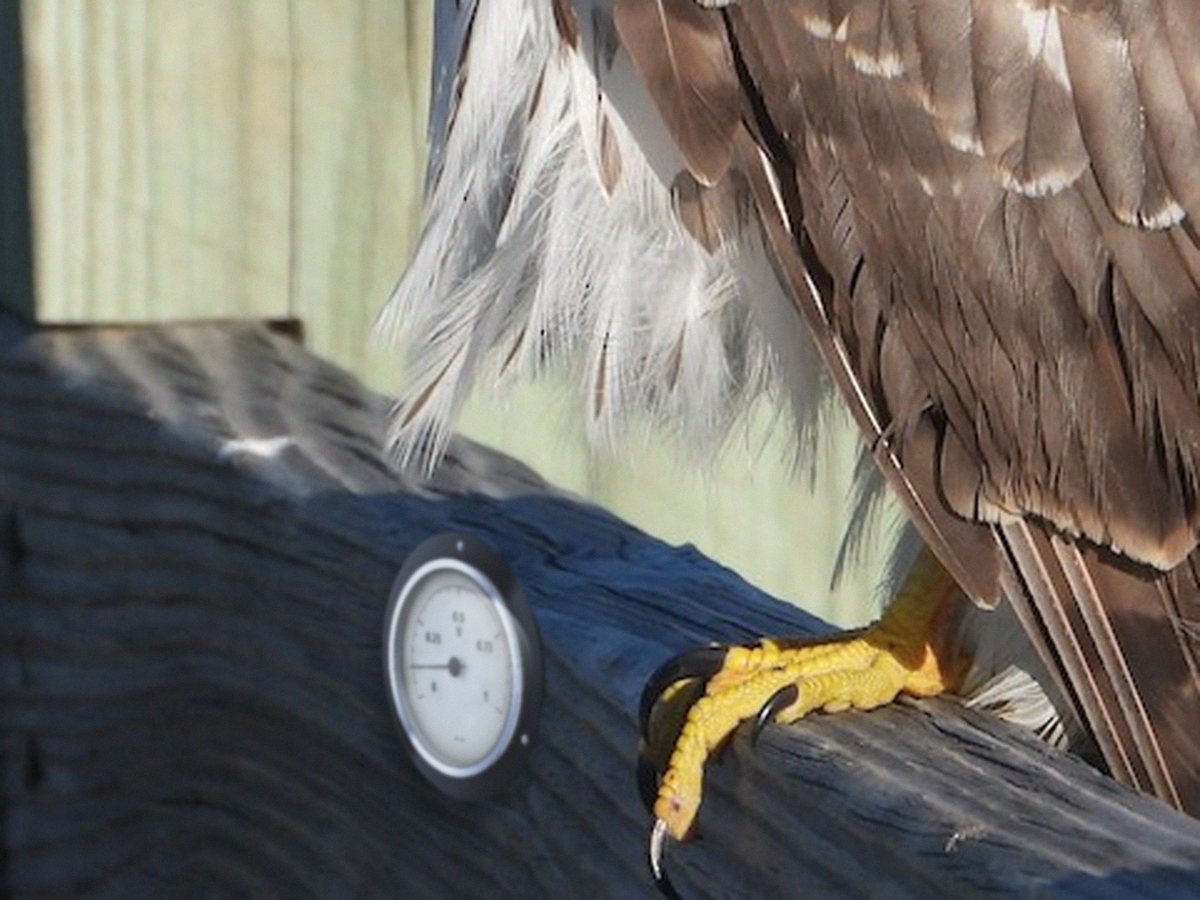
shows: 0.1 V
